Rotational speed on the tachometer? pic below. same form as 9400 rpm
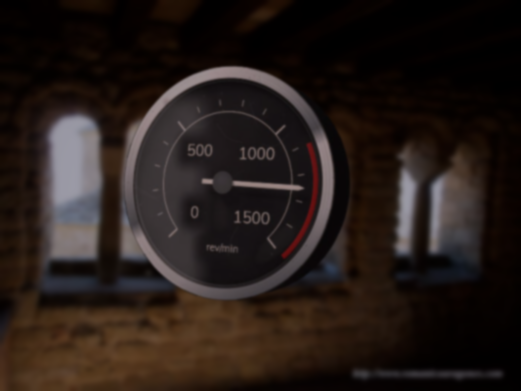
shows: 1250 rpm
